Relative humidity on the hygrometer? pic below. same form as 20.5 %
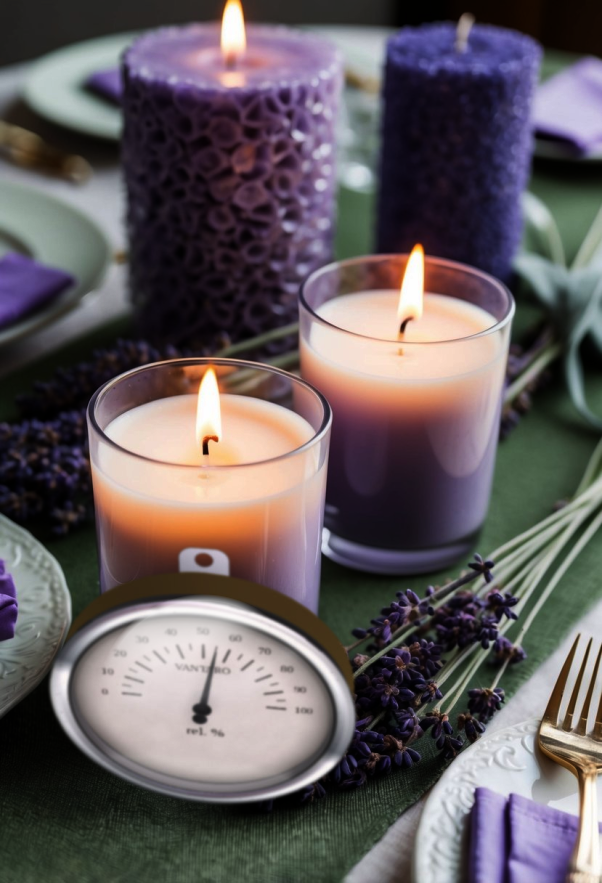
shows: 55 %
